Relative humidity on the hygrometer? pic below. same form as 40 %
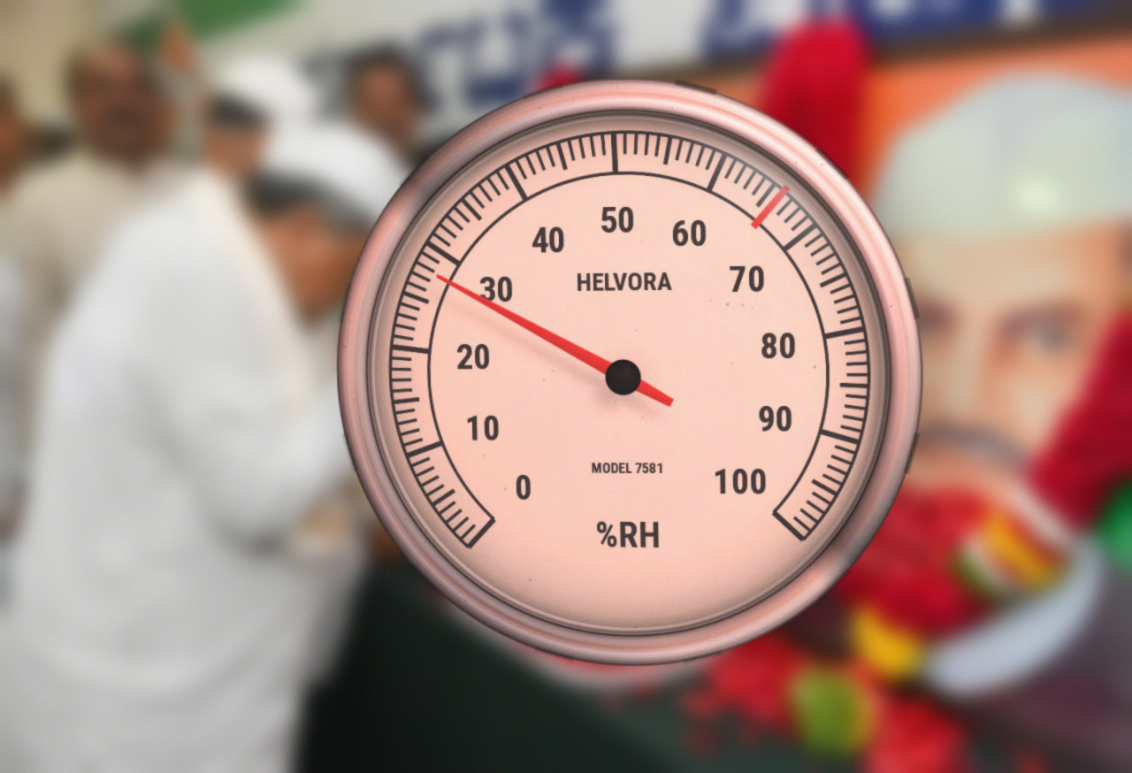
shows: 28 %
